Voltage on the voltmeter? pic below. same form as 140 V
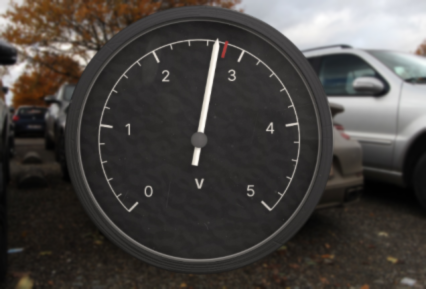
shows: 2.7 V
